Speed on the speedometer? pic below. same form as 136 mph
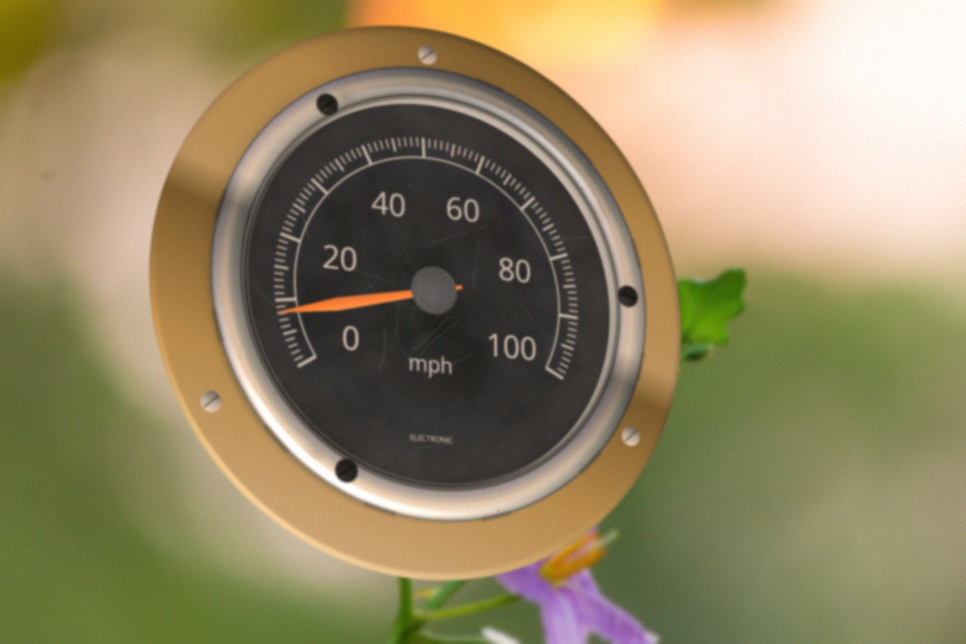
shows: 8 mph
